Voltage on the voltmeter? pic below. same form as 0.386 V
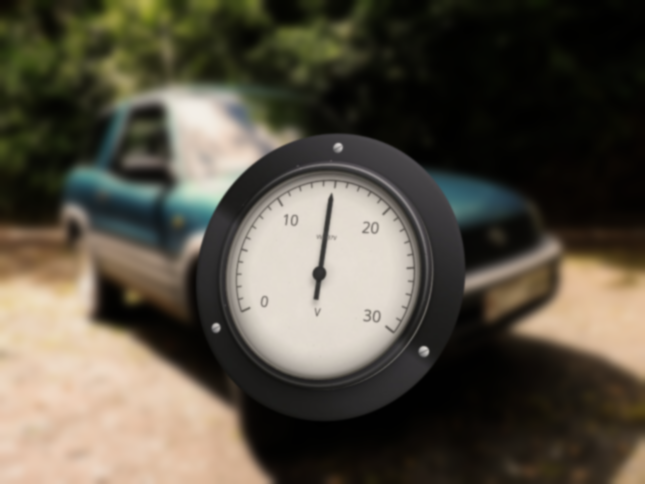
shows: 15 V
